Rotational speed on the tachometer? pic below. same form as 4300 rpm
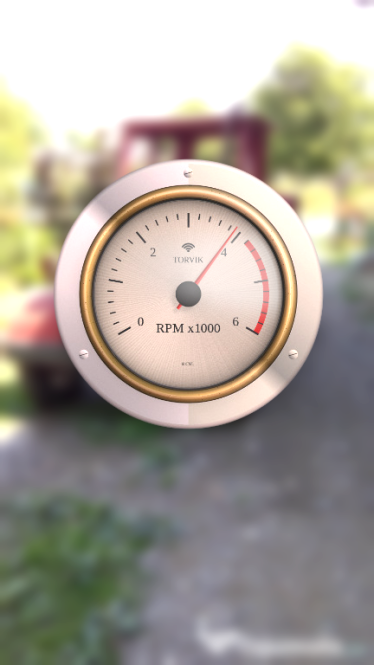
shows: 3900 rpm
